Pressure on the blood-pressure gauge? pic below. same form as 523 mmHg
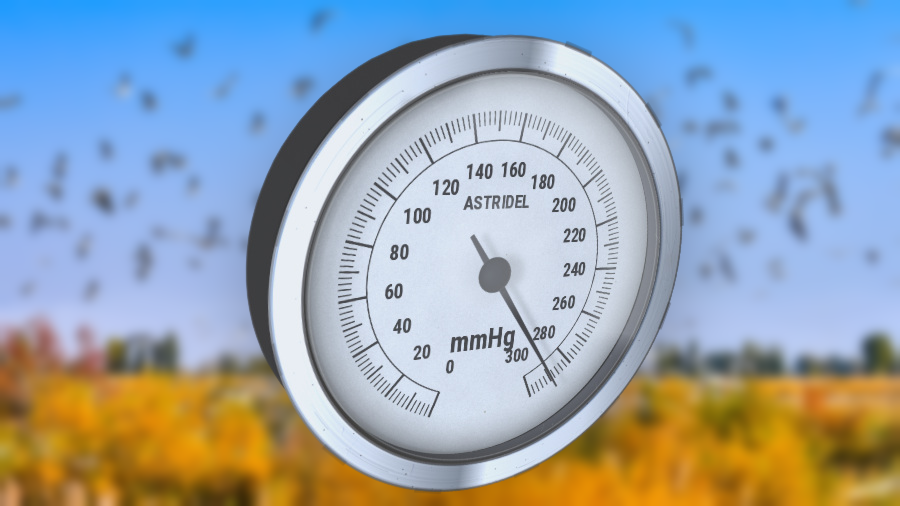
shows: 290 mmHg
